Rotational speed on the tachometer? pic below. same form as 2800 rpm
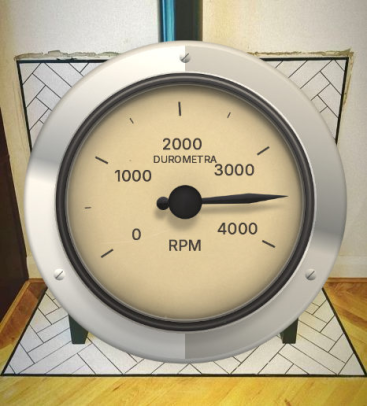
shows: 3500 rpm
